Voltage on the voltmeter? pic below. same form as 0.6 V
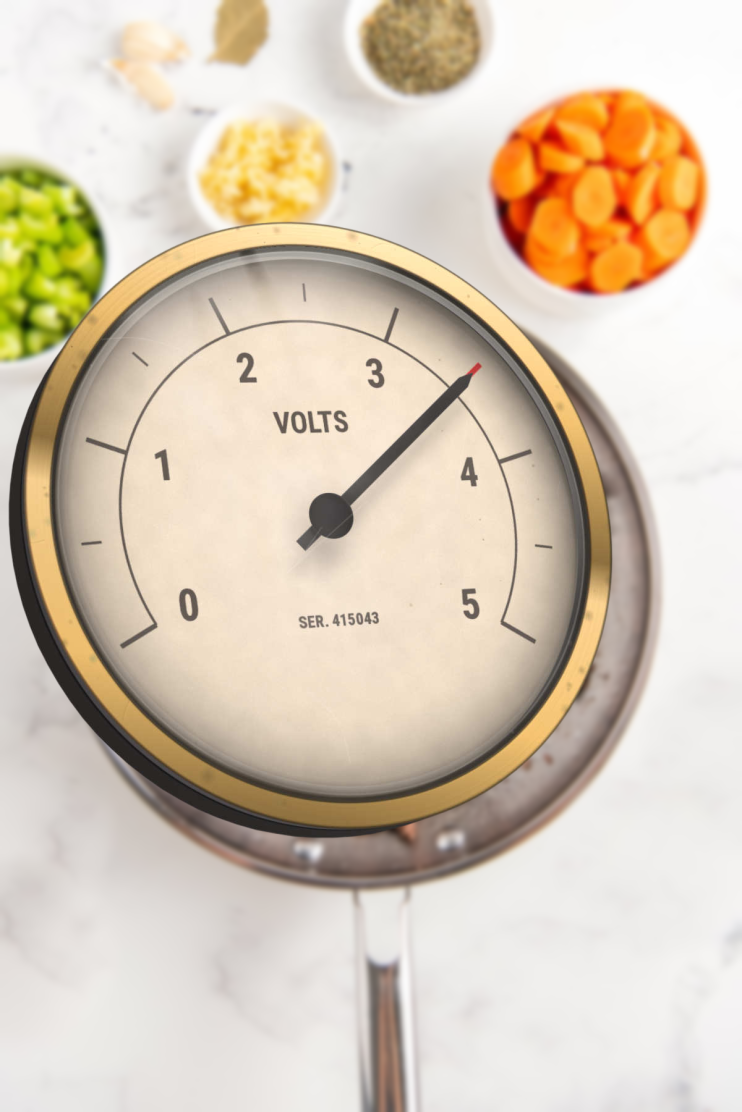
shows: 3.5 V
